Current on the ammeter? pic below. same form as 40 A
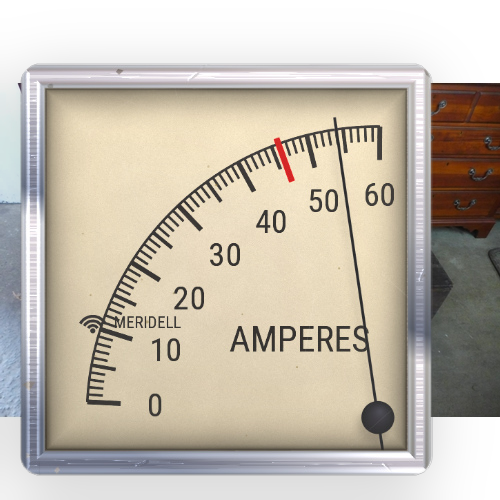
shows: 54 A
